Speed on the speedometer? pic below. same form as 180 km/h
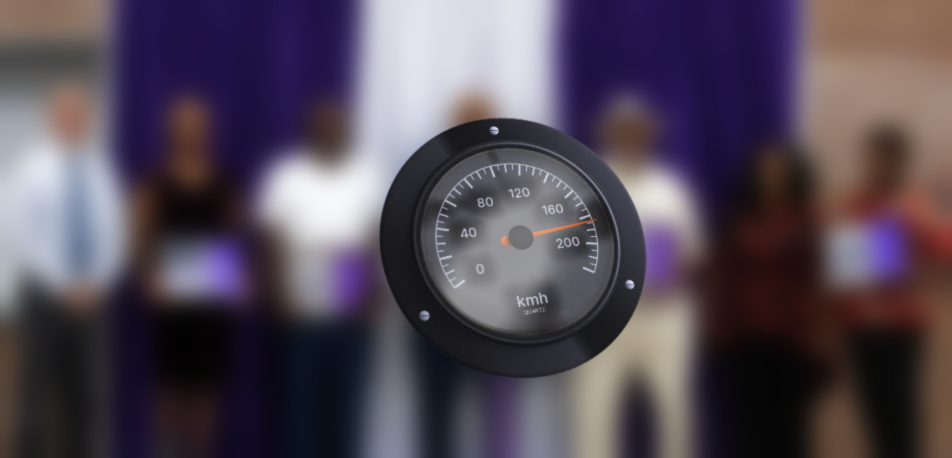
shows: 185 km/h
